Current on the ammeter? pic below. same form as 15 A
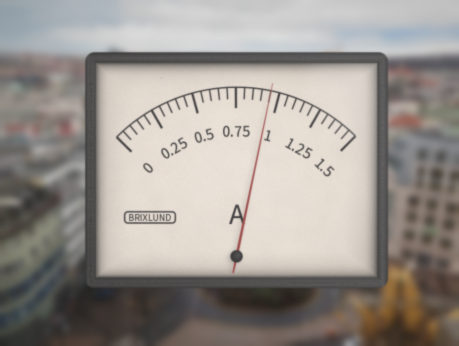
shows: 0.95 A
